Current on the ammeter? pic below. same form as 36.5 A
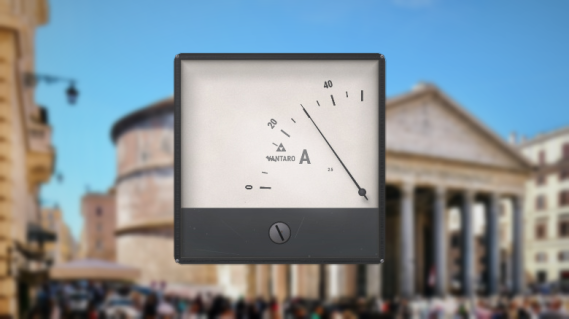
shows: 30 A
